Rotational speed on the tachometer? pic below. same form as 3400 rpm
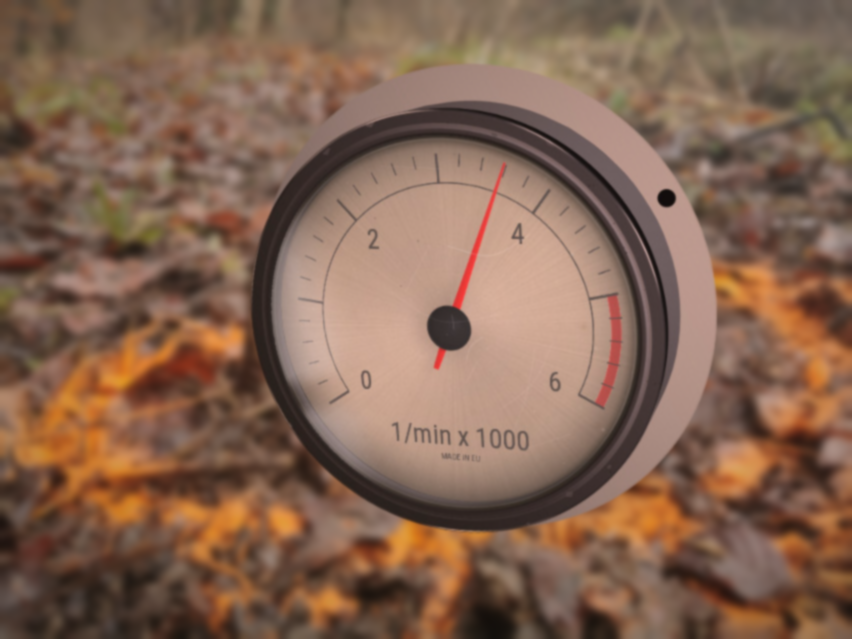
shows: 3600 rpm
